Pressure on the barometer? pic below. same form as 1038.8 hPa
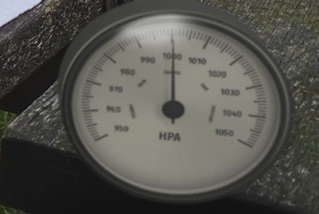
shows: 1000 hPa
